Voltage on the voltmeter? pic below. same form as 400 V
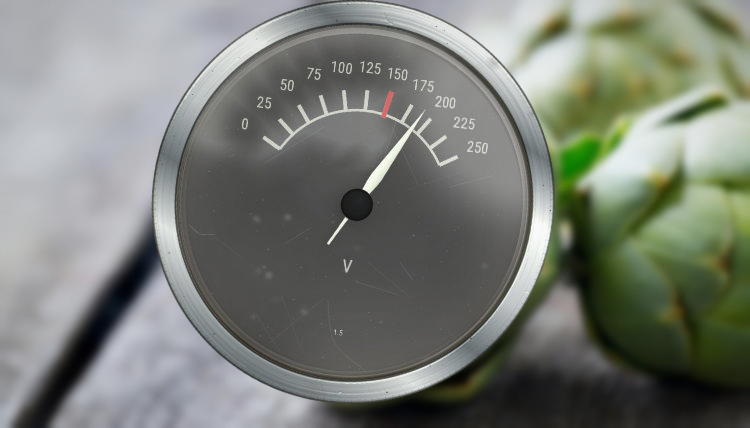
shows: 187.5 V
